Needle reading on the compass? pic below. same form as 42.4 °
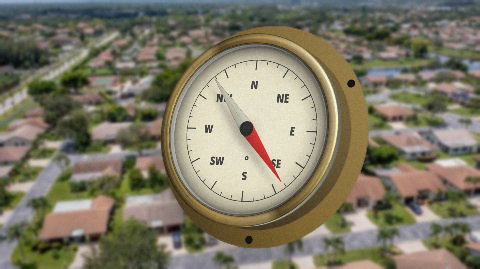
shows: 140 °
